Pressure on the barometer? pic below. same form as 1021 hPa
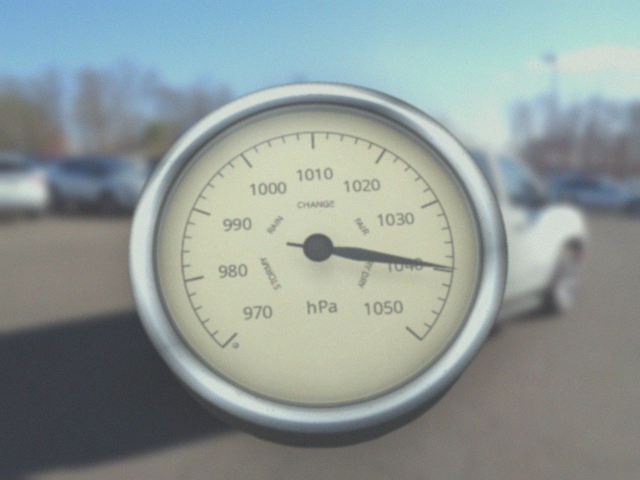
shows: 1040 hPa
